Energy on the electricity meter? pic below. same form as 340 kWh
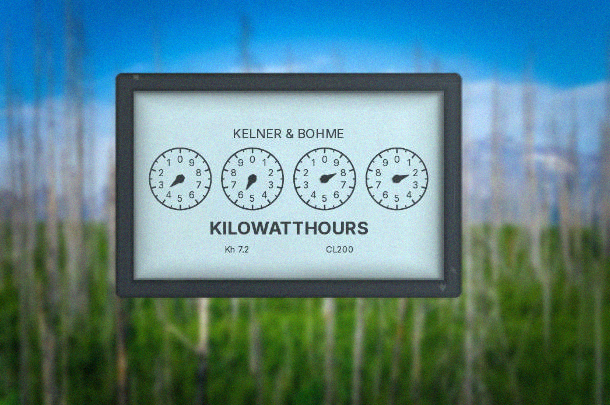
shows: 3582 kWh
